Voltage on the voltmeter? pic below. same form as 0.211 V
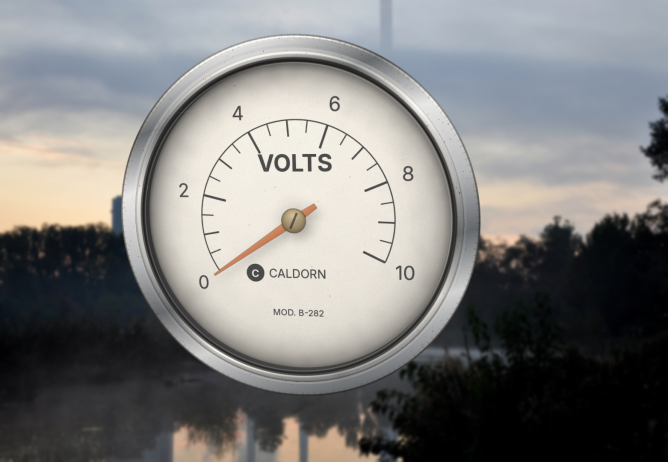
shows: 0 V
